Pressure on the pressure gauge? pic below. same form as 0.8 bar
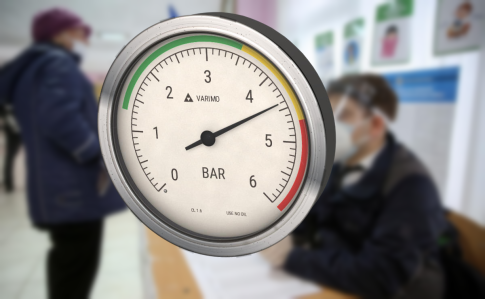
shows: 4.4 bar
